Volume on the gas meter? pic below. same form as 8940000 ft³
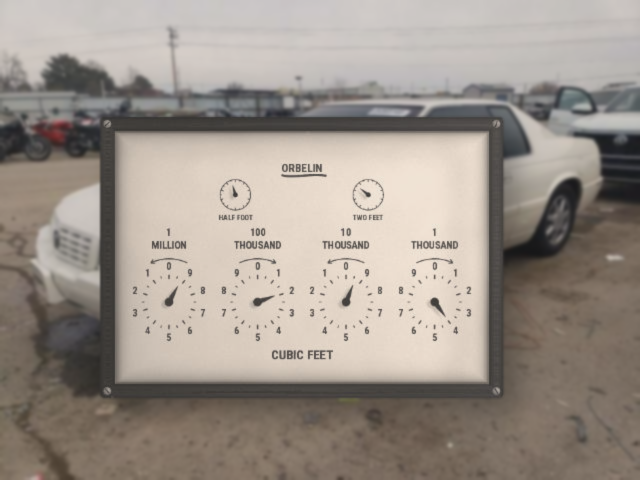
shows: 919400 ft³
